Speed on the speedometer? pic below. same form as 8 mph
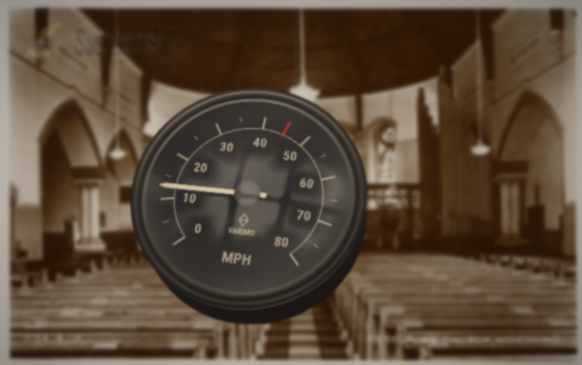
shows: 12.5 mph
